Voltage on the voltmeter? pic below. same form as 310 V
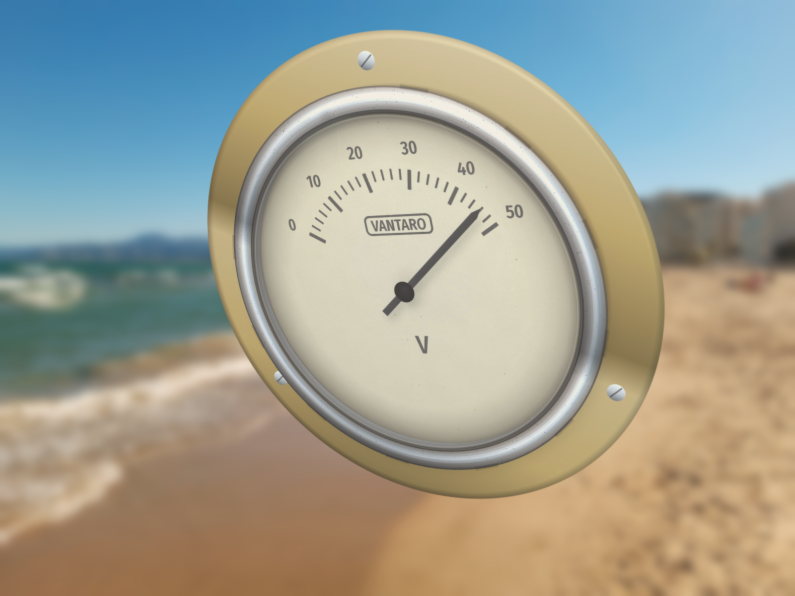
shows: 46 V
